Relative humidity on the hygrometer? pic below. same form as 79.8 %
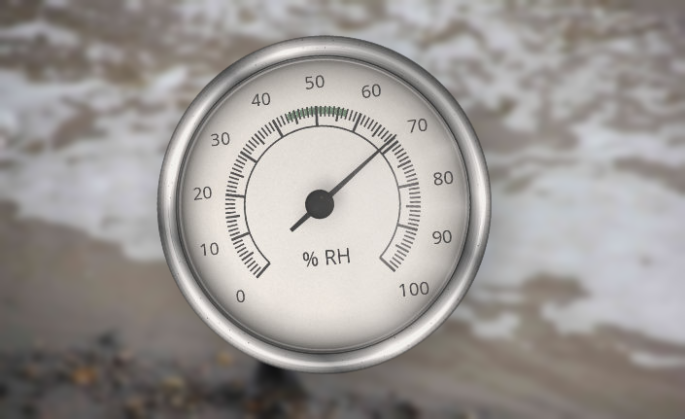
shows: 69 %
